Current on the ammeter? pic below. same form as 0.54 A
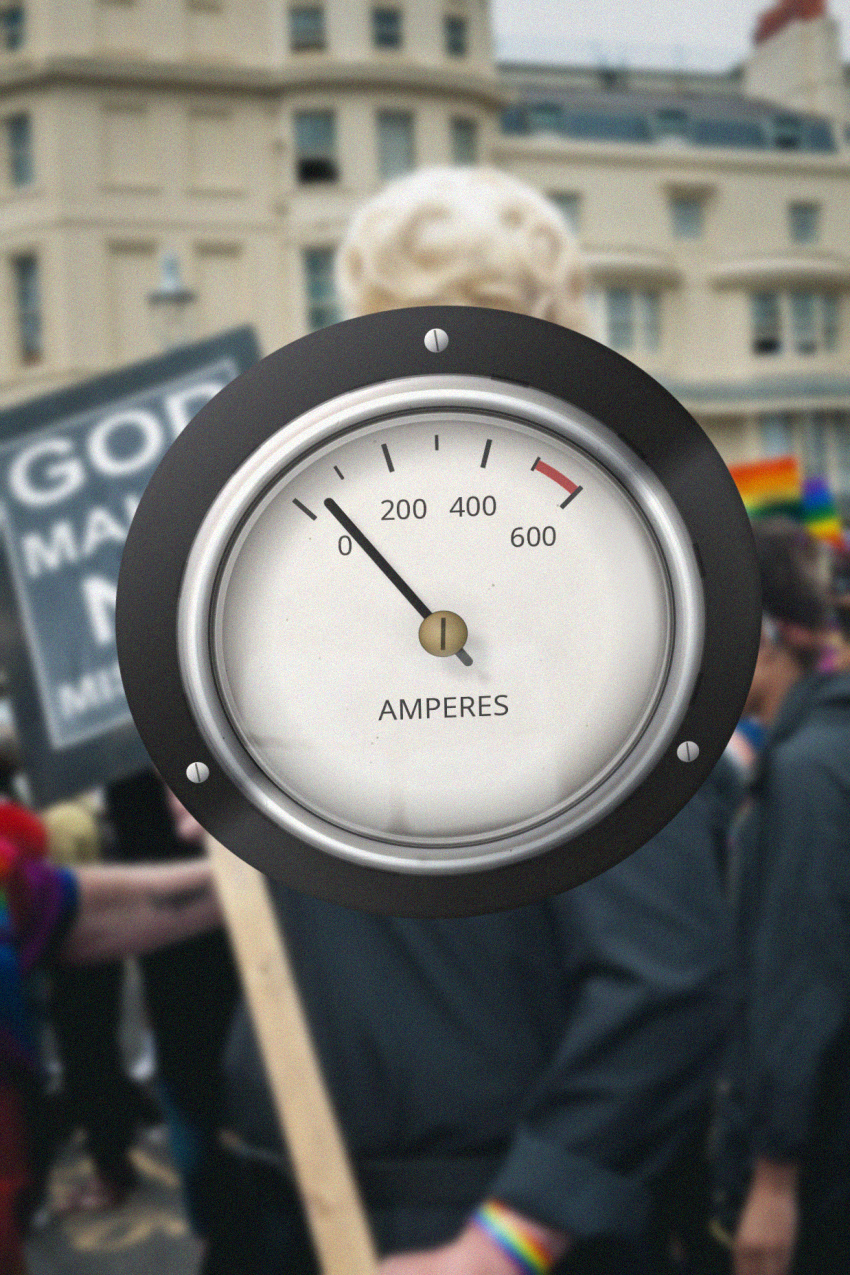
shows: 50 A
